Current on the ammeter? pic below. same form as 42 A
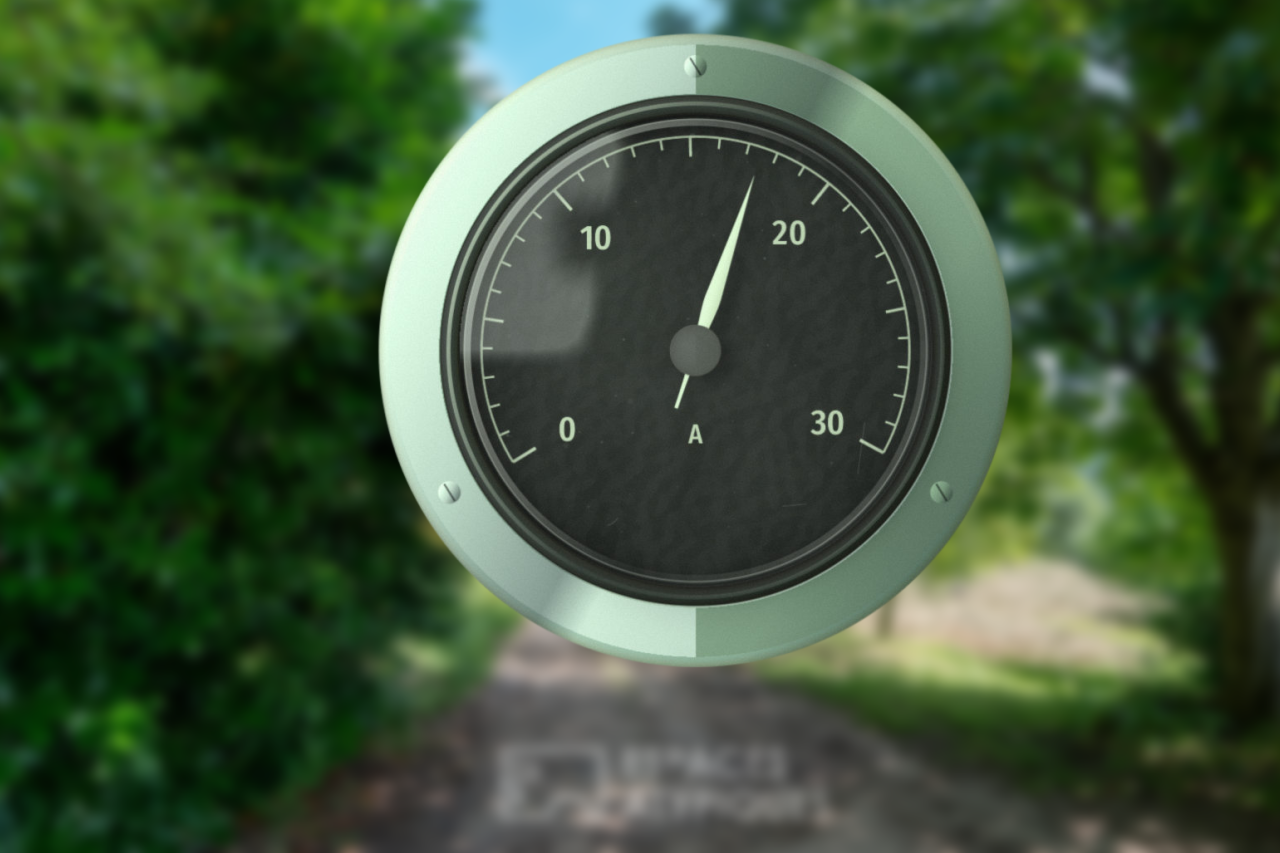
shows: 17.5 A
